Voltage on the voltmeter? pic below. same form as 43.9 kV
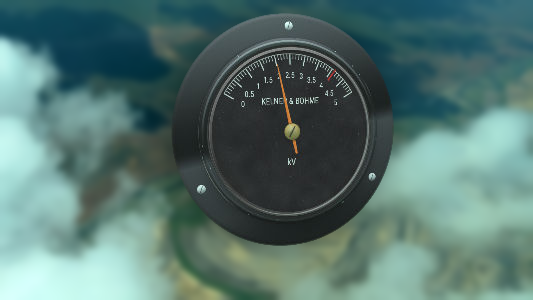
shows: 2 kV
